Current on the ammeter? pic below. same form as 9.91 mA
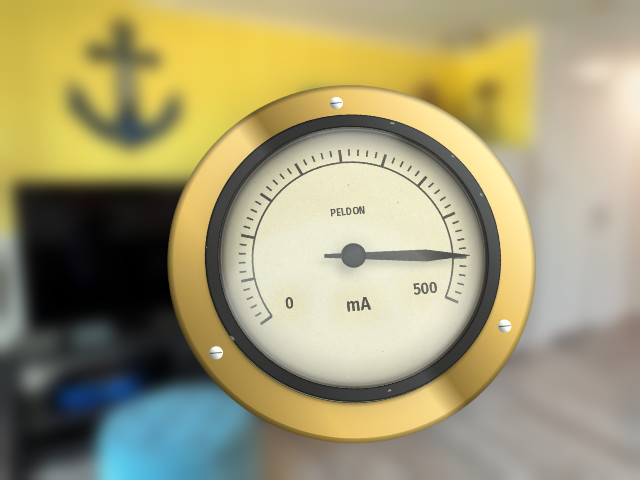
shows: 450 mA
